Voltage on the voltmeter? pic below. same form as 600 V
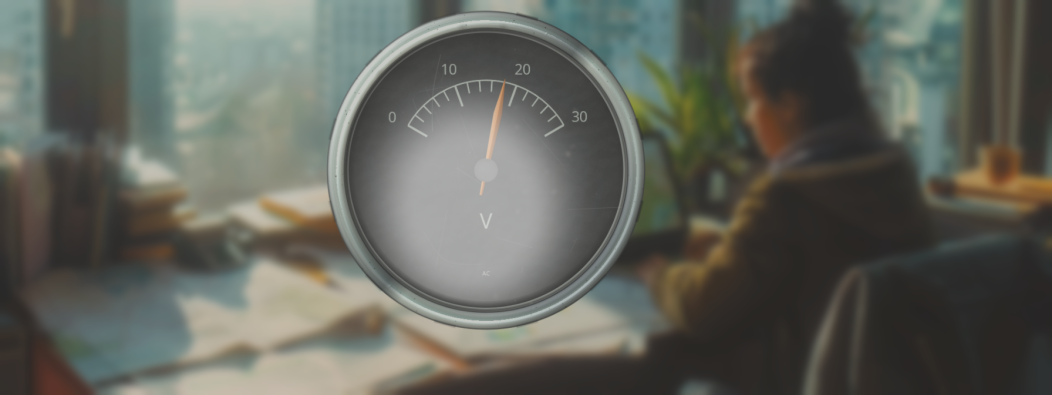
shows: 18 V
